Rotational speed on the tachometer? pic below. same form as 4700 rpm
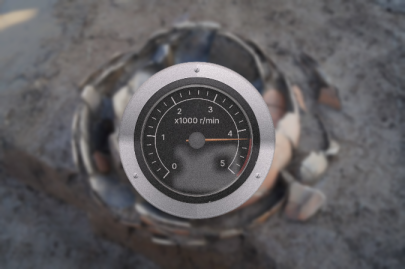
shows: 4200 rpm
